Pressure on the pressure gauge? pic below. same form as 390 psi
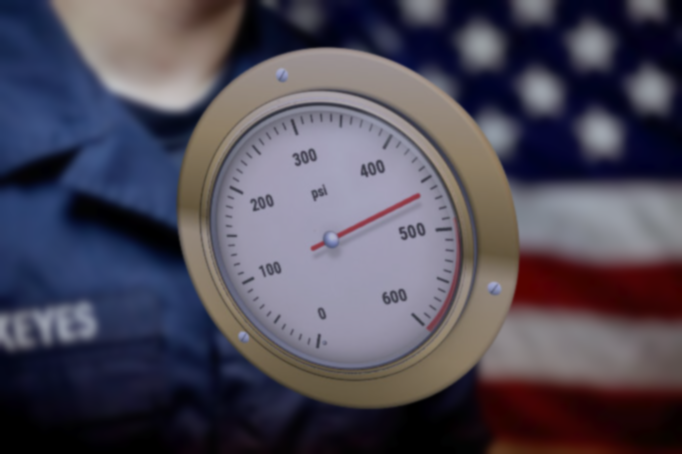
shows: 460 psi
